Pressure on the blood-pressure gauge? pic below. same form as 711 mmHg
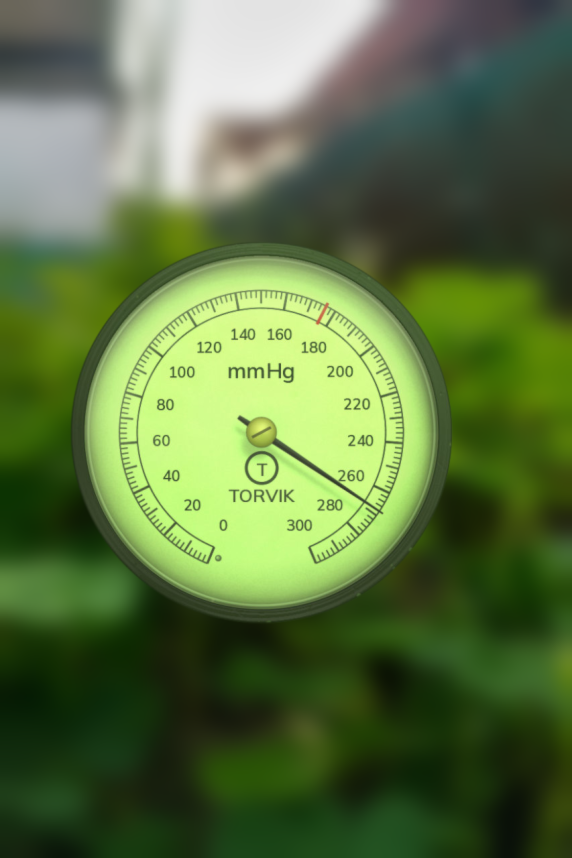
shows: 268 mmHg
